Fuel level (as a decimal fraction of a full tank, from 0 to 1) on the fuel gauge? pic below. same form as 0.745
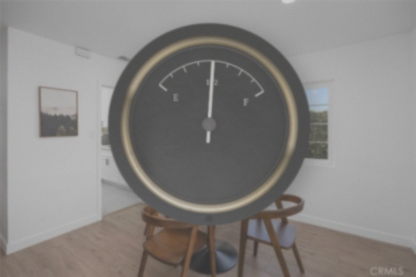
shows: 0.5
